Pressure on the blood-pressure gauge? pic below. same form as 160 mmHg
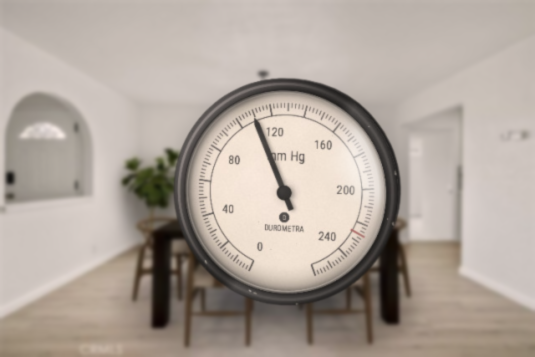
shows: 110 mmHg
